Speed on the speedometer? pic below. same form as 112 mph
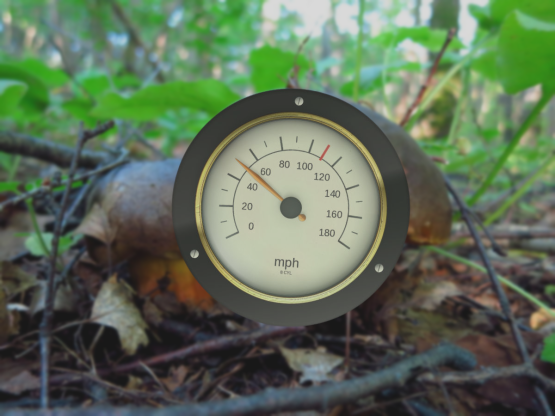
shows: 50 mph
